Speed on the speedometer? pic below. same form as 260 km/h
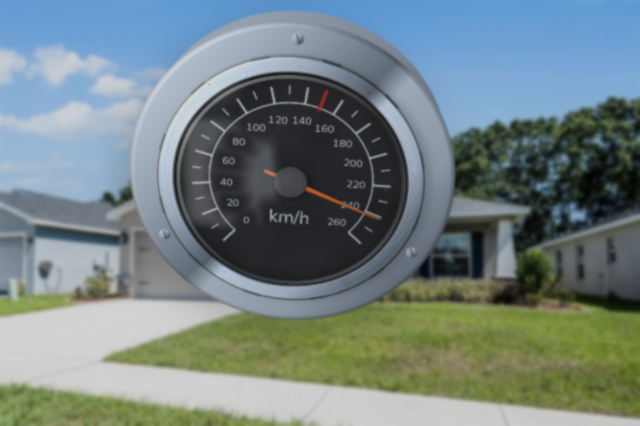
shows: 240 km/h
